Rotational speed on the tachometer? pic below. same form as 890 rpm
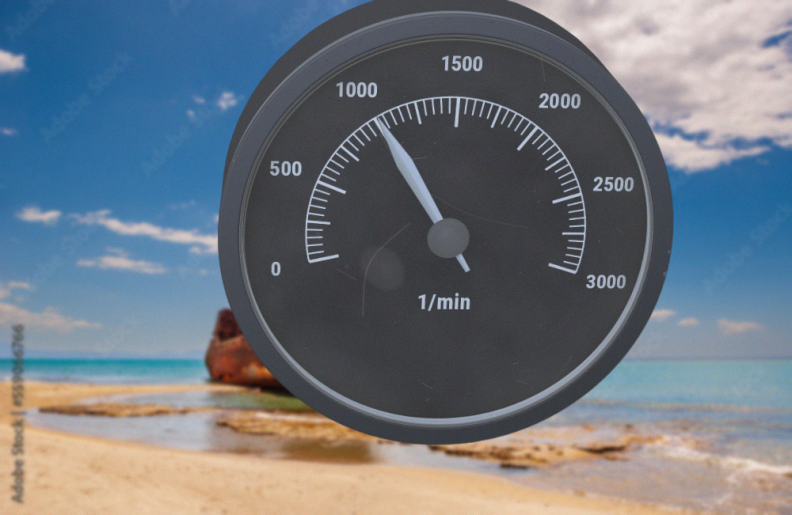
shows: 1025 rpm
